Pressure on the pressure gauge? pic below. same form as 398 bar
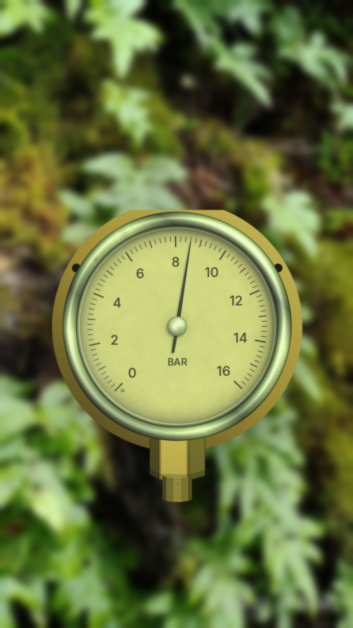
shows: 8.6 bar
